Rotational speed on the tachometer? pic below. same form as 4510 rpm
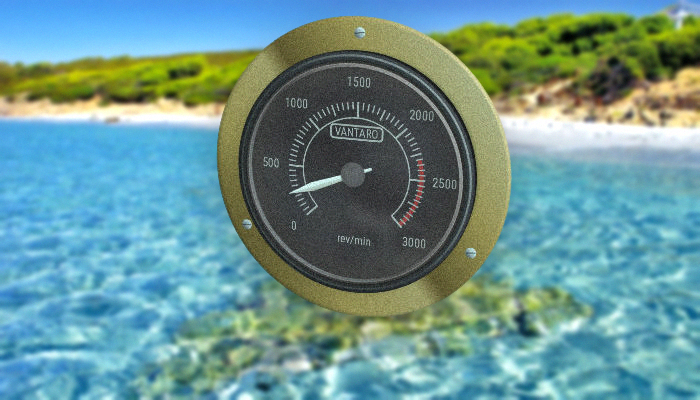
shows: 250 rpm
